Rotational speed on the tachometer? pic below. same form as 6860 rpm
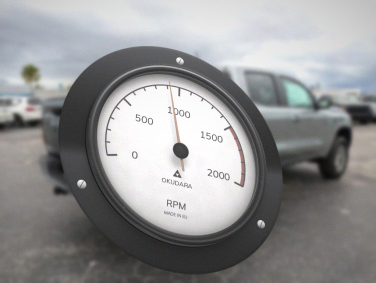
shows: 900 rpm
